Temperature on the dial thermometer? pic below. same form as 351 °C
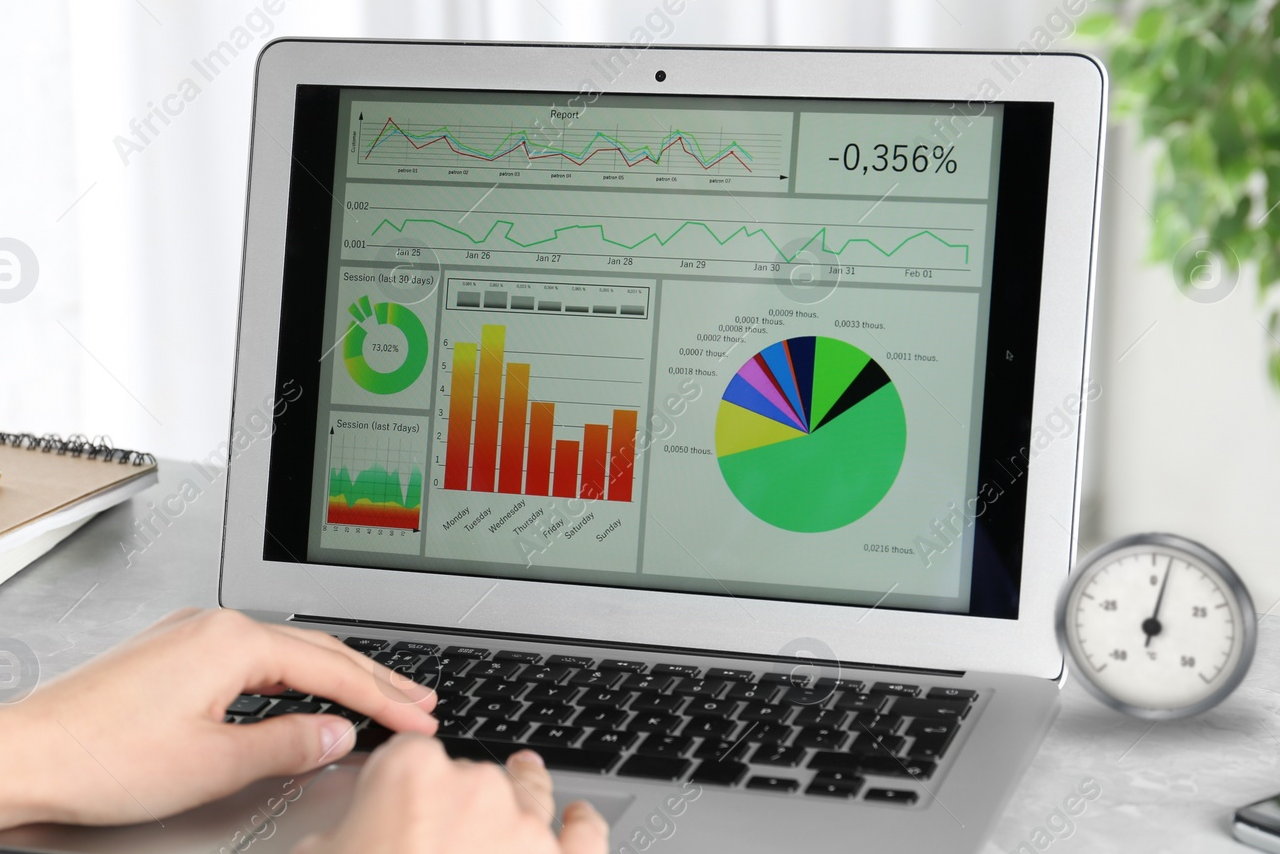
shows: 5 °C
